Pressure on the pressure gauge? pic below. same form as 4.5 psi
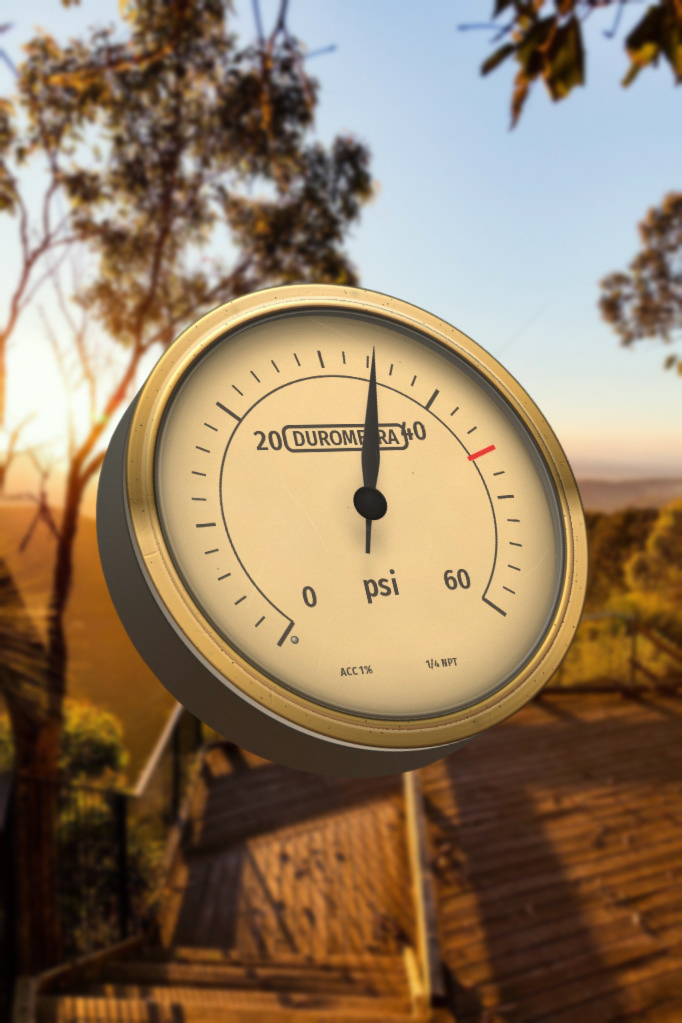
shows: 34 psi
